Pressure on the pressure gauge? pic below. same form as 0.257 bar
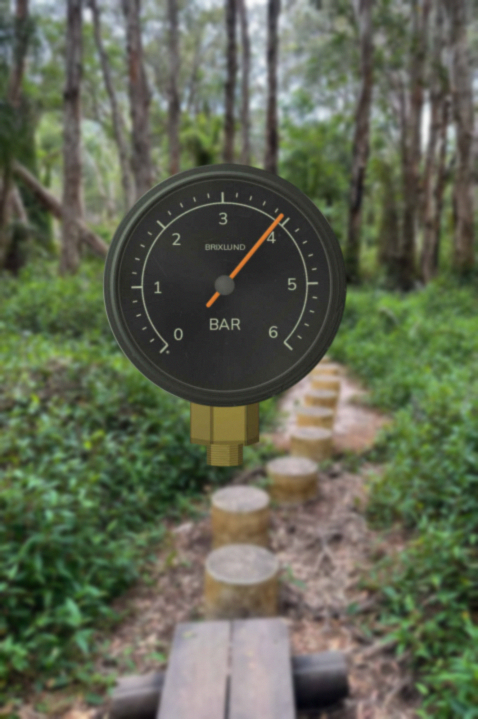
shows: 3.9 bar
